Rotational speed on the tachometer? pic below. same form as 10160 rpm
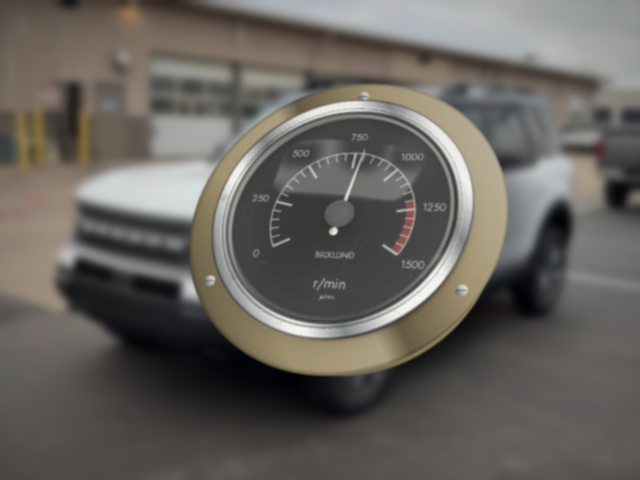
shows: 800 rpm
